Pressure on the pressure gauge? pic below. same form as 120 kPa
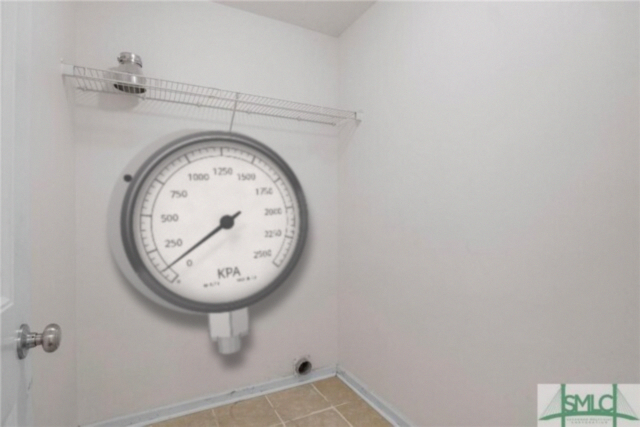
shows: 100 kPa
